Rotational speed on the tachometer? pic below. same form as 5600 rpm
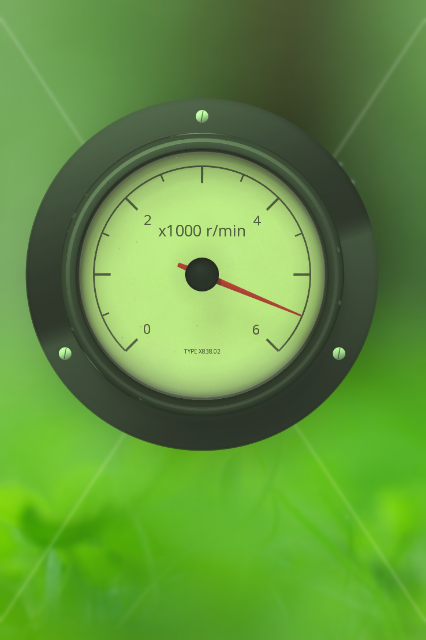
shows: 5500 rpm
